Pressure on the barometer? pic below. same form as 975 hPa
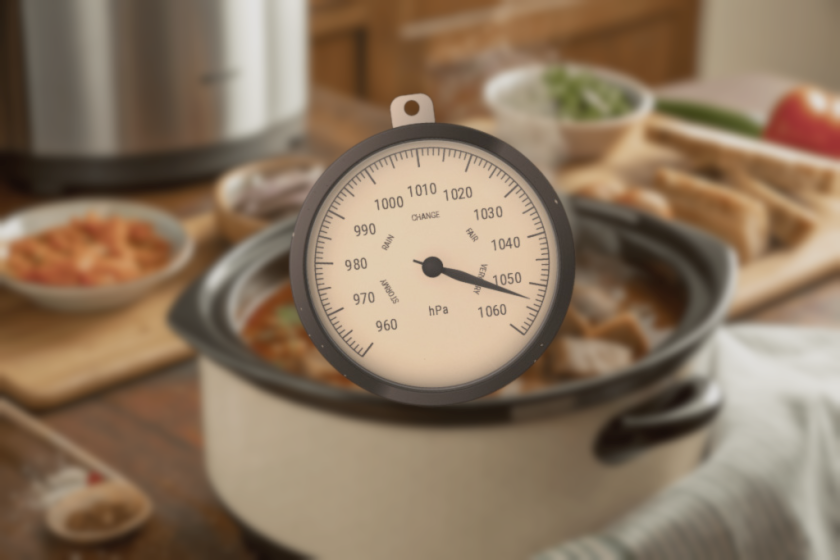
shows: 1053 hPa
